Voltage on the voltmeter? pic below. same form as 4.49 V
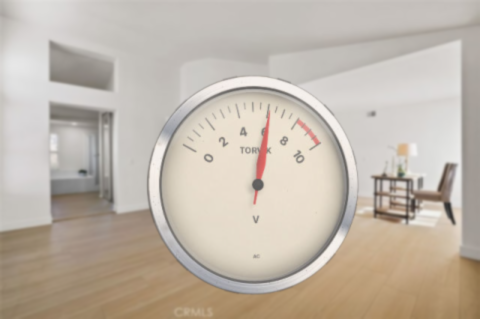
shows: 6 V
